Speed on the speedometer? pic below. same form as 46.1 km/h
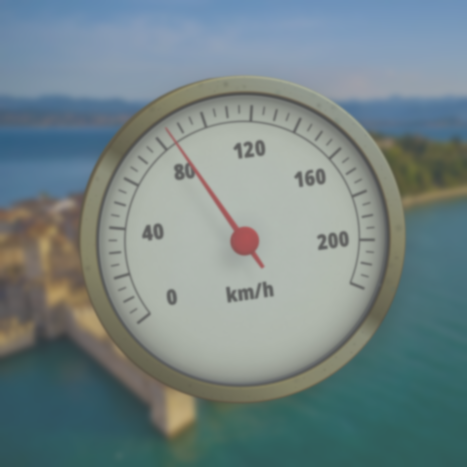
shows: 85 km/h
